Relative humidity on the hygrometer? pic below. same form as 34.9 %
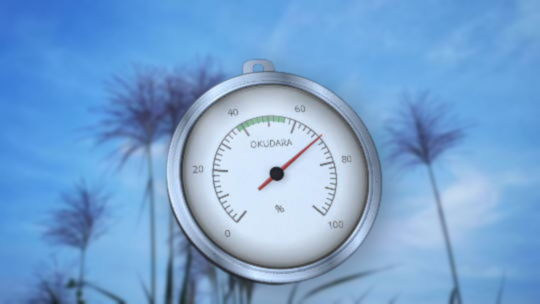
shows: 70 %
